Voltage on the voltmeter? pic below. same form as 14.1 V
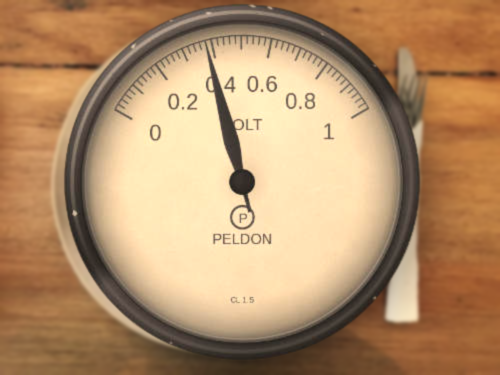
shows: 0.38 V
